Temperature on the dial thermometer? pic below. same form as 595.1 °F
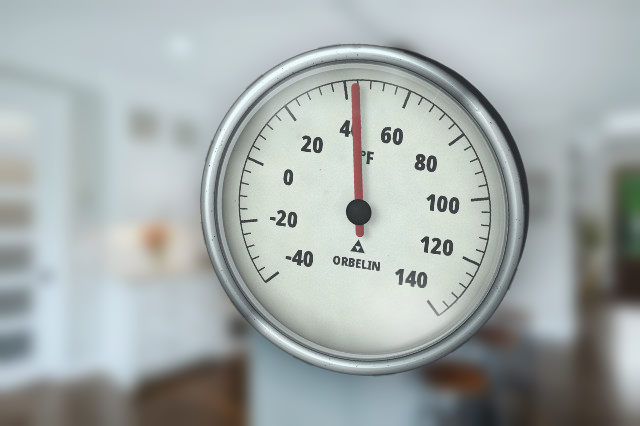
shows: 44 °F
